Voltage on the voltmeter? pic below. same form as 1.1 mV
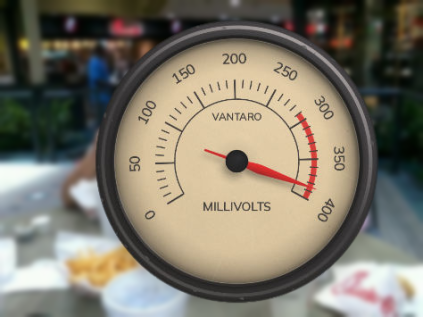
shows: 385 mV
